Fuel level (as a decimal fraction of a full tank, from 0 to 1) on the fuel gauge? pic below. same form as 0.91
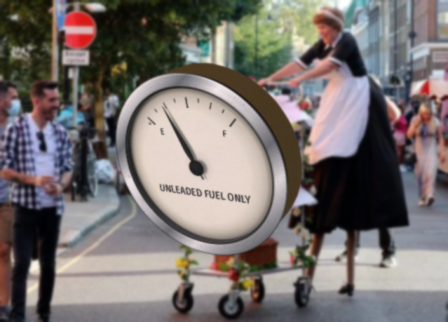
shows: 0.25
